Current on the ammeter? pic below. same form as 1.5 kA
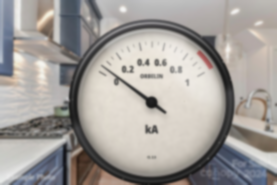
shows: 0.05 kA
